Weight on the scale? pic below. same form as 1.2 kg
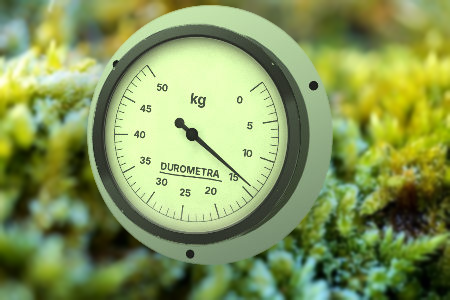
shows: 14 kg
